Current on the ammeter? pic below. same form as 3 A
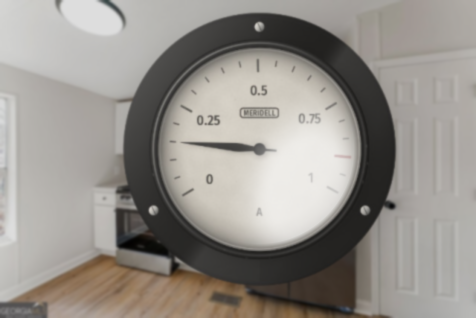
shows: 0.15 A
